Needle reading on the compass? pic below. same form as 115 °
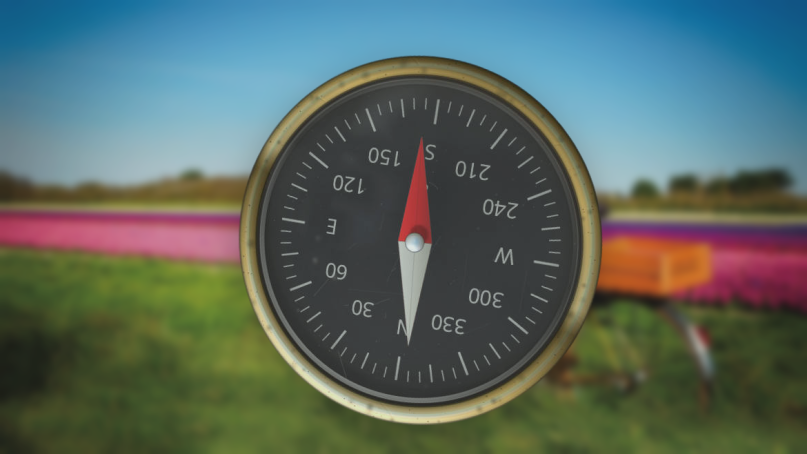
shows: 175 °
